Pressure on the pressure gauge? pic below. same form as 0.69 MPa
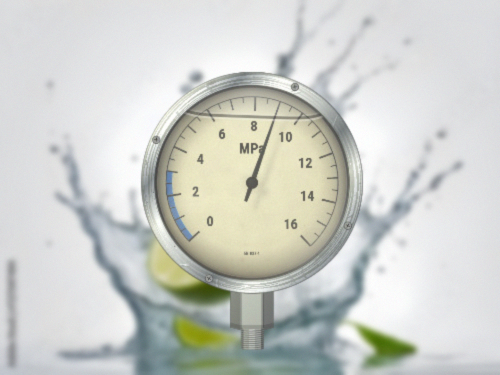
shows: 9 MPa
